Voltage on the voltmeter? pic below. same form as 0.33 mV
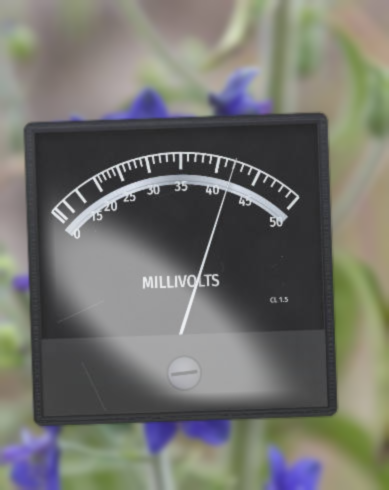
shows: 42 mV
